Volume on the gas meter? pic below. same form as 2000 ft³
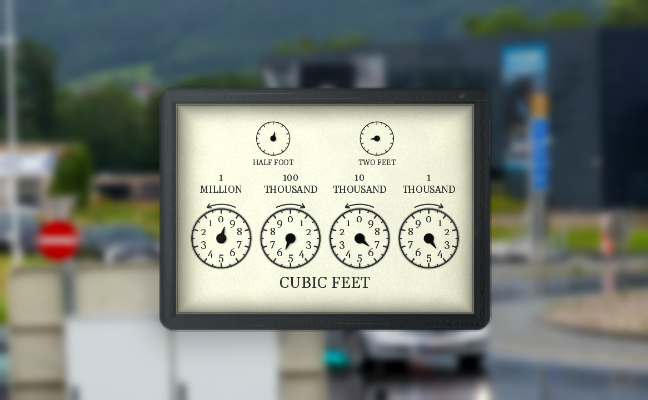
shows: 956400 ft³
